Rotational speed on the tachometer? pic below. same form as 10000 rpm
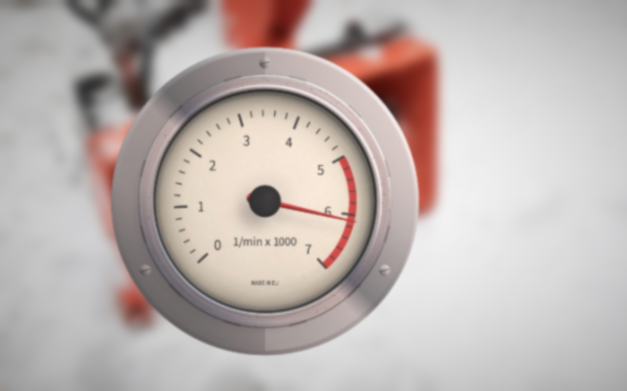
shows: 6100 rpm
